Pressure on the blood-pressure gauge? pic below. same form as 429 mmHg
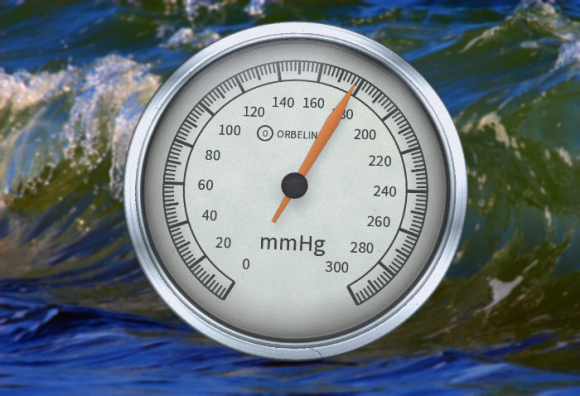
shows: 178 mmHg
